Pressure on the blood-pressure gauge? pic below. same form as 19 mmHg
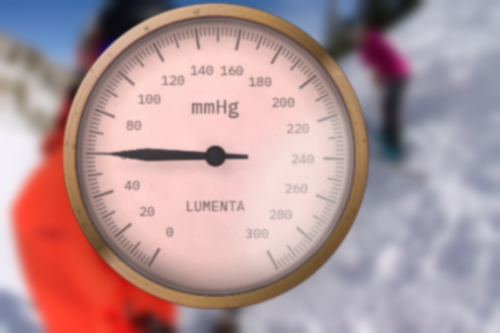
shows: 60 mmHg
